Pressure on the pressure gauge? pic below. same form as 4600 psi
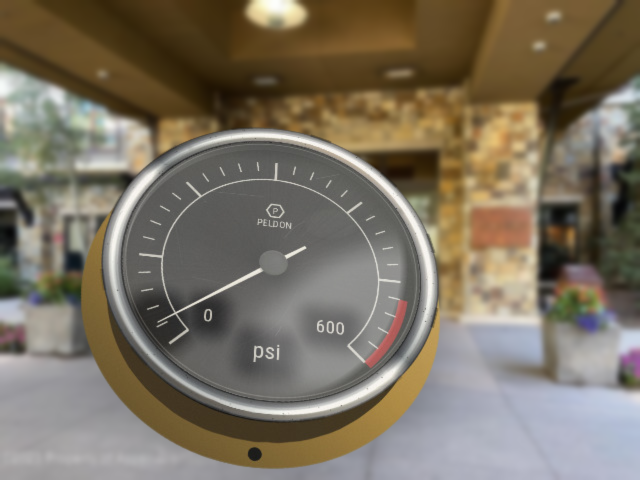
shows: 20 psi
